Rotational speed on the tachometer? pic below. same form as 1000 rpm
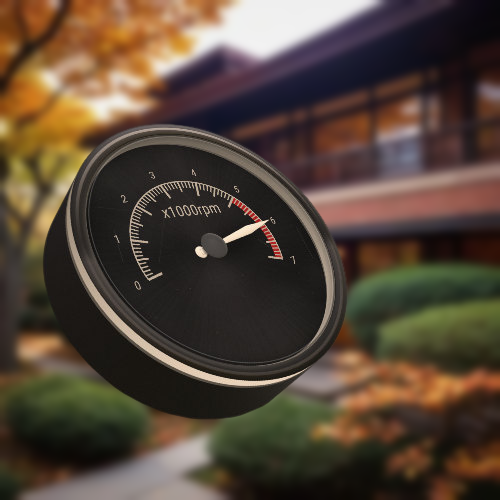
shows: 6000 rpm
